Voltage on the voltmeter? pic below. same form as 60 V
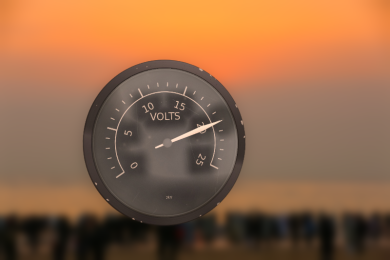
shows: 20 V
